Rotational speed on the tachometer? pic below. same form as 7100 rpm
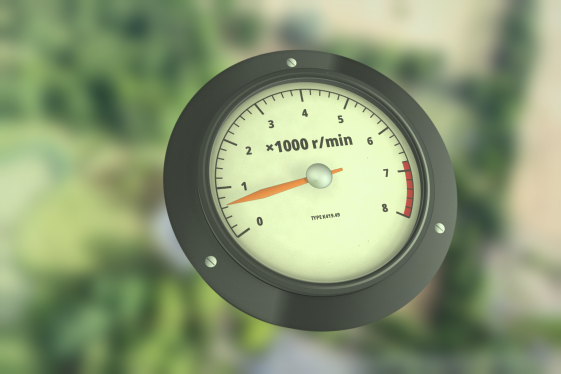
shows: 600 rpm
